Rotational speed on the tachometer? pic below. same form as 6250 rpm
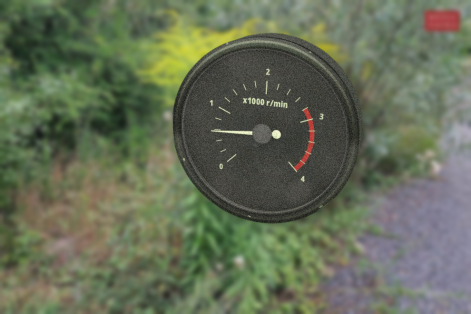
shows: 600 rpm
